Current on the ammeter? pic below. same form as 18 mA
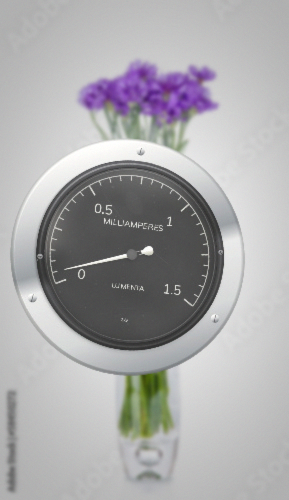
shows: 0.05 mA
